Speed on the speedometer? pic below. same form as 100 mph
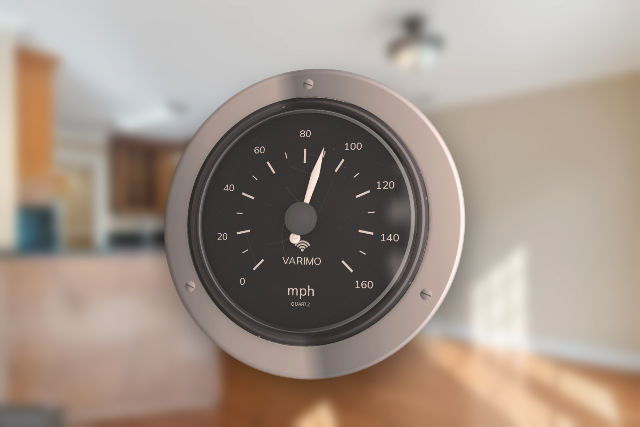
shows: 90 mph
